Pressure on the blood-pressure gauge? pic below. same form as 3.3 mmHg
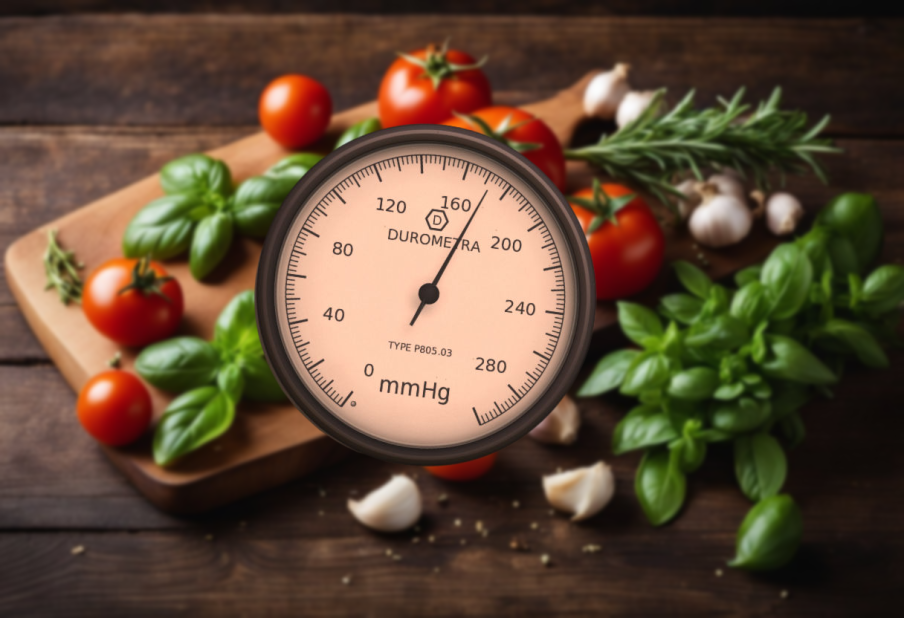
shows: 172 mmHg
